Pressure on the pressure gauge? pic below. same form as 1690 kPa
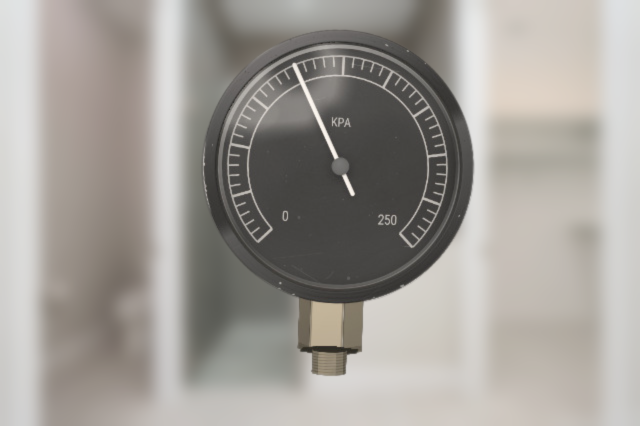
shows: 100 kPa
